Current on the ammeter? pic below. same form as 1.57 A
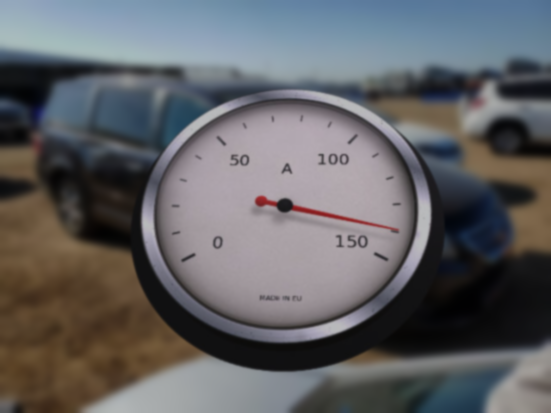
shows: 140 A
